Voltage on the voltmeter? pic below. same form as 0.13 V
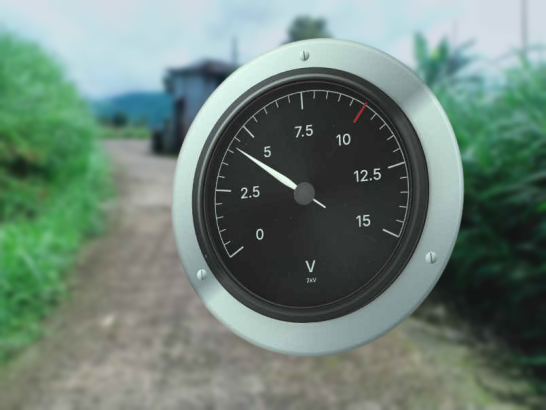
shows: 4.25 V
